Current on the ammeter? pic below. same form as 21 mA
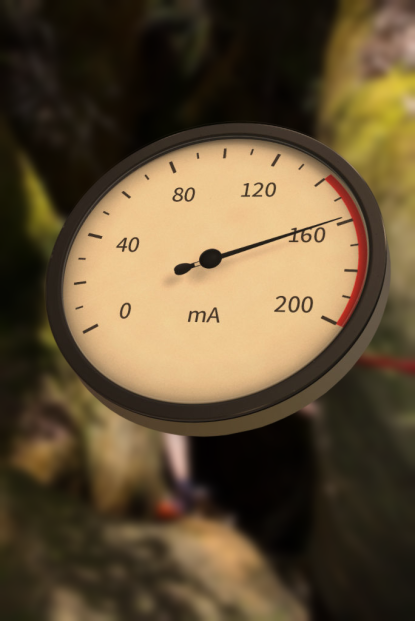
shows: 160 mA
